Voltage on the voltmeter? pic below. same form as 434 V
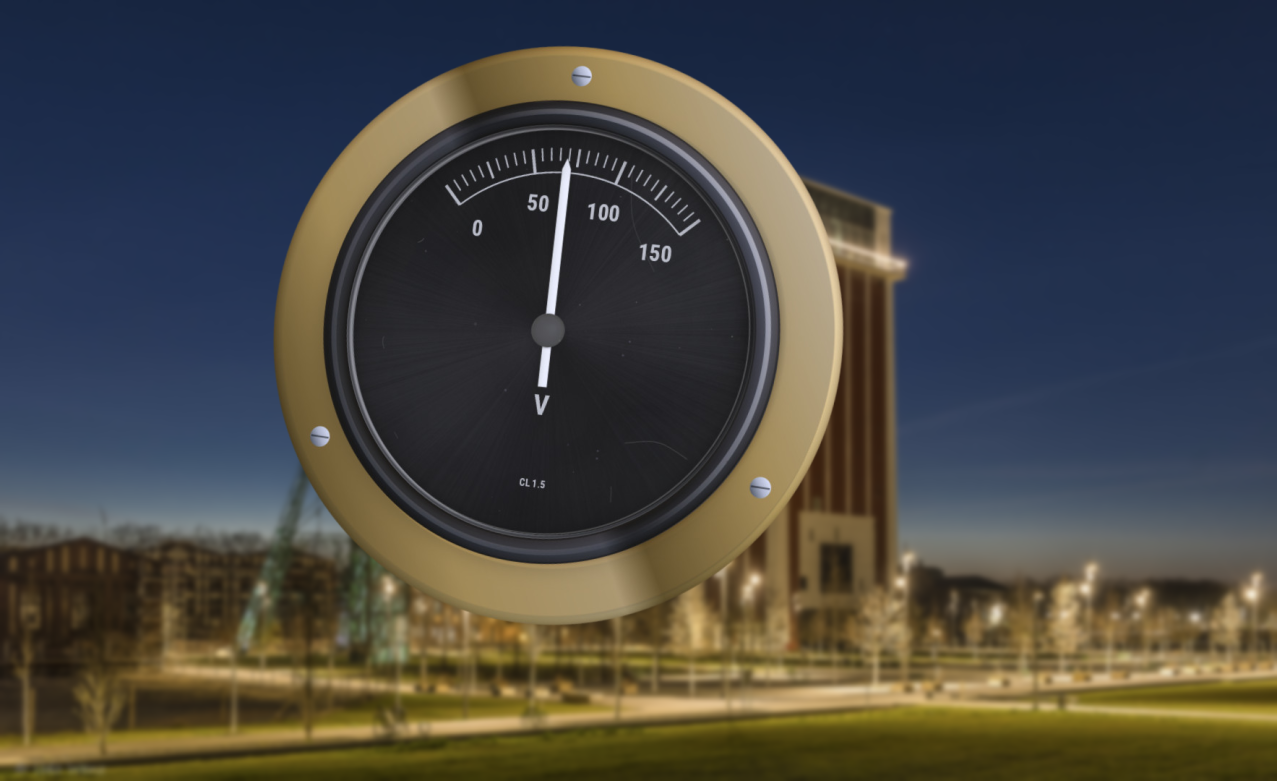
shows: 70 V
